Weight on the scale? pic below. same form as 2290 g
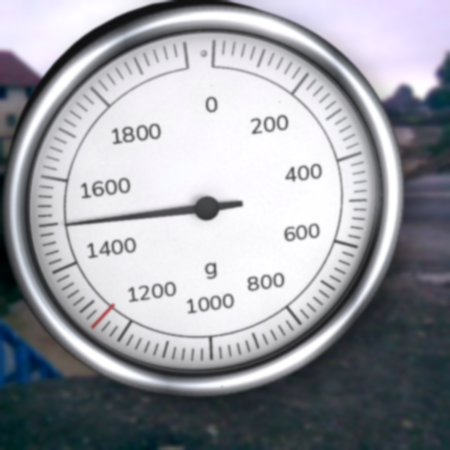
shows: 1500 g
